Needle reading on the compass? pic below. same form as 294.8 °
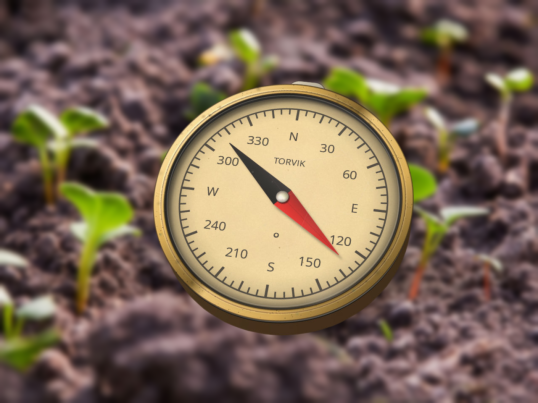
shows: 130 °
